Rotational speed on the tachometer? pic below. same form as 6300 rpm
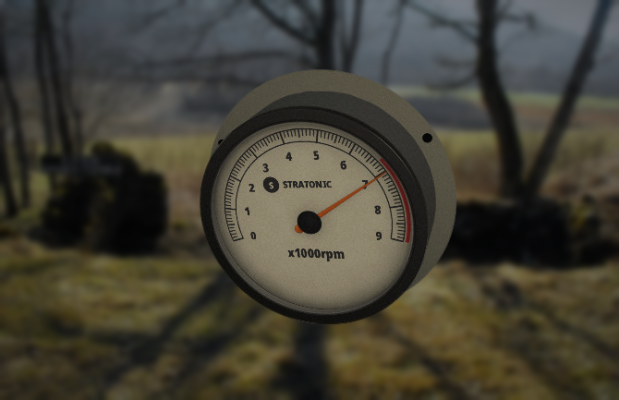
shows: 7000 rpm
